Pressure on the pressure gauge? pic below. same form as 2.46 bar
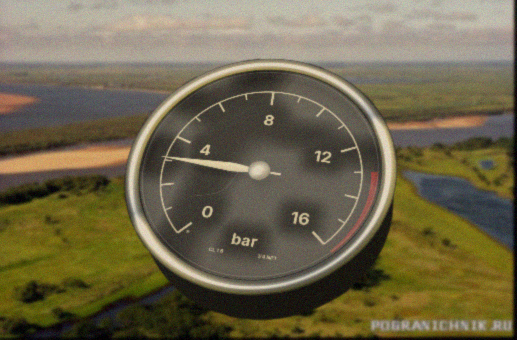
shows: 3 bar
